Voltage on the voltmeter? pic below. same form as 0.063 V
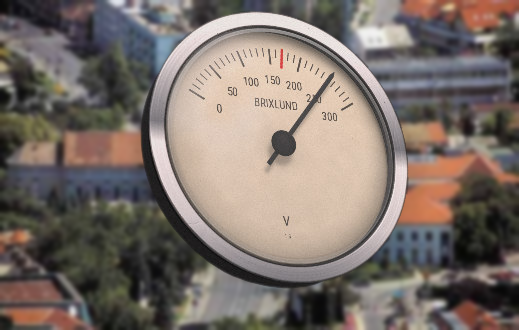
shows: 250 V
